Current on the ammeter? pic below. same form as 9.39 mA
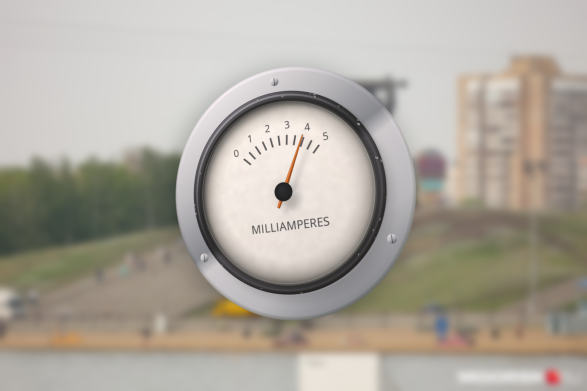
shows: 4 mA
